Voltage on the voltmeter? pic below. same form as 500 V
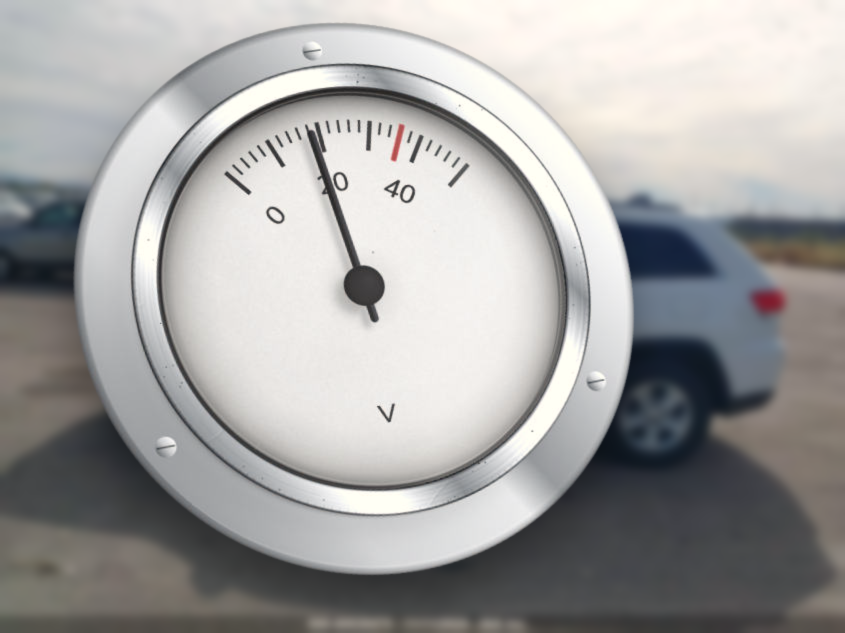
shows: 18 V
